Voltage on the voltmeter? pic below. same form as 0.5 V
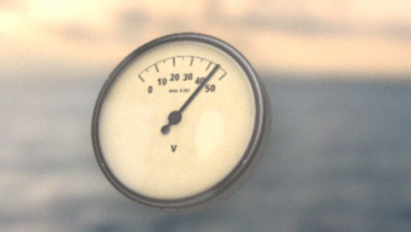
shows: 45 V
